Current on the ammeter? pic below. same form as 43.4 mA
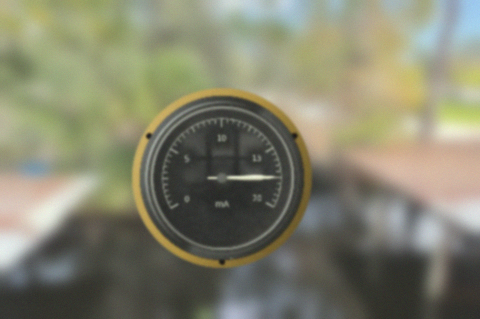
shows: 17.5 mA
